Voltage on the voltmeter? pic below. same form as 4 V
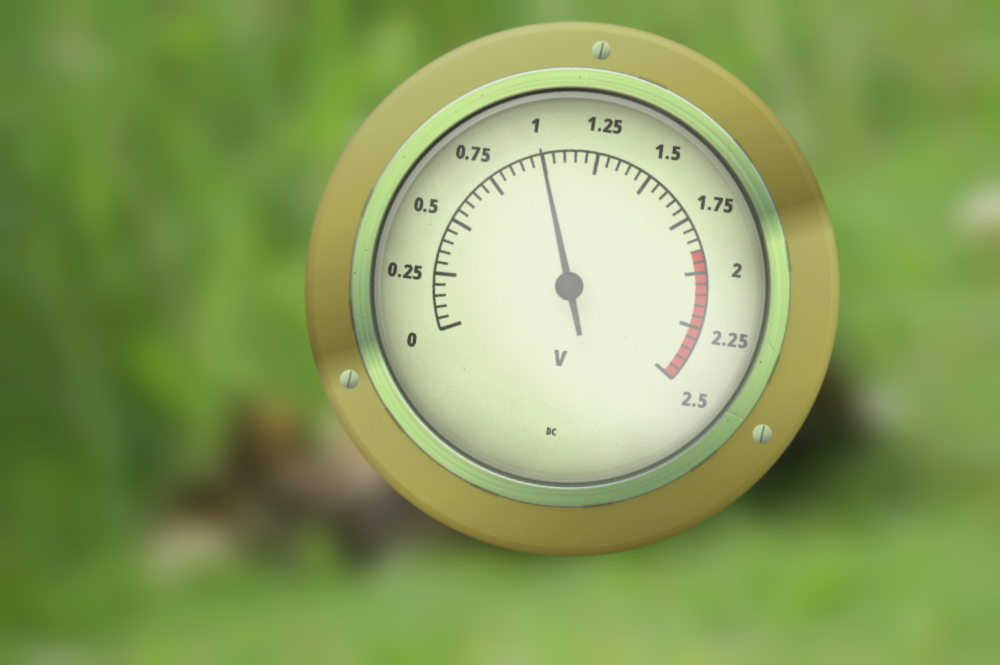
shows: 1 V
